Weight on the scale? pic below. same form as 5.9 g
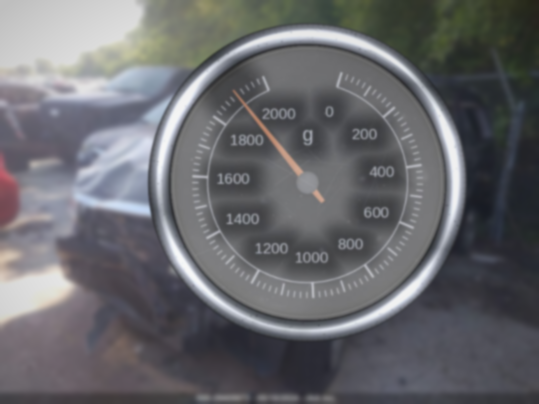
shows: 1900 g
